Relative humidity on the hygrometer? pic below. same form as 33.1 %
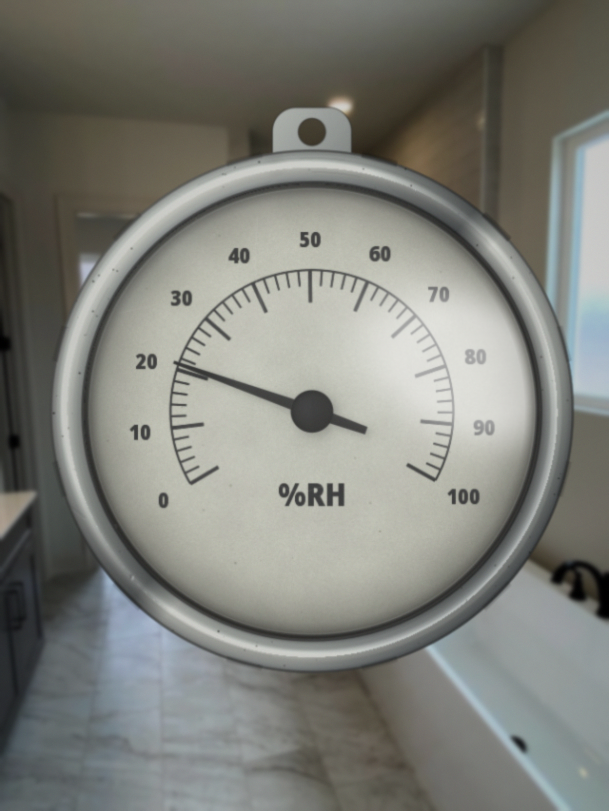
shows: 21 %
